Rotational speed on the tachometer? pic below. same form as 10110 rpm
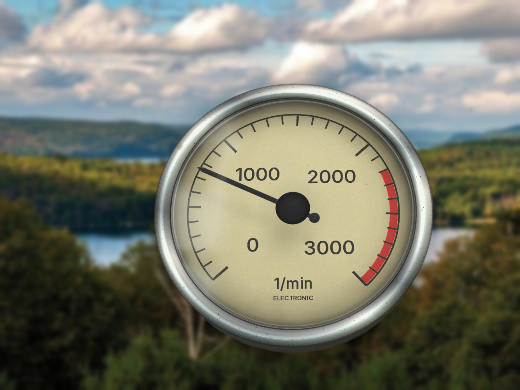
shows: 750 rpm
